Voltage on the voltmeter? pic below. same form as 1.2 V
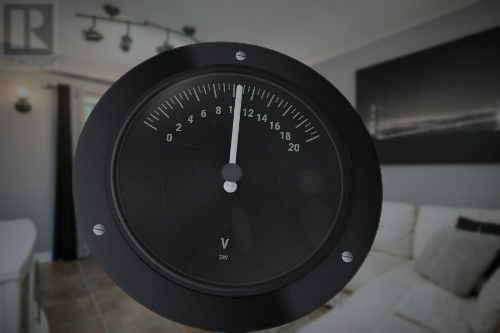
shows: 10.5 V
